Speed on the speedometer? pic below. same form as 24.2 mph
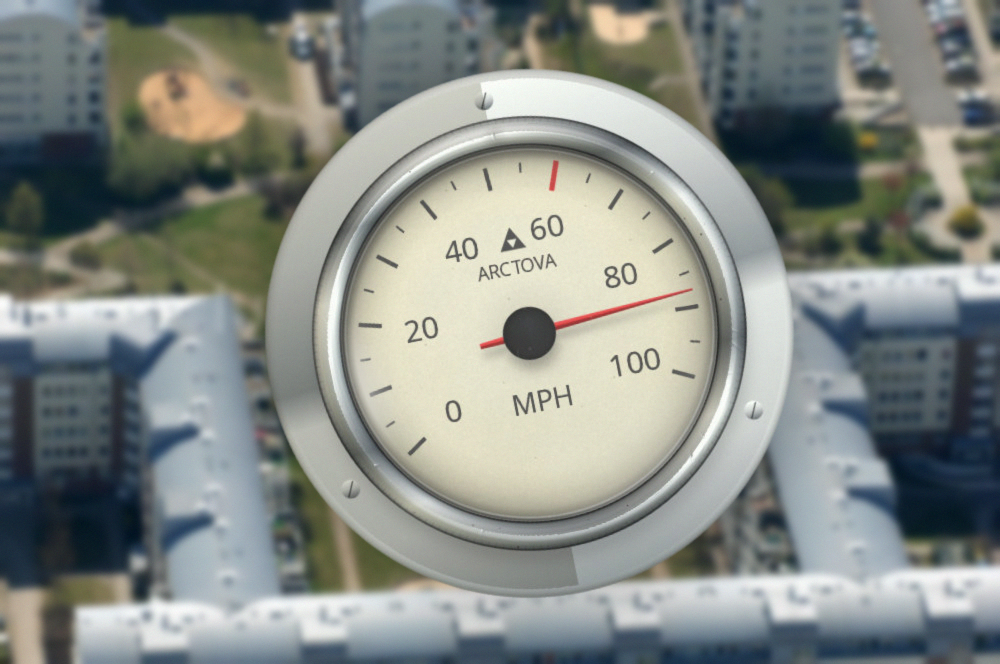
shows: 87.5 mph
